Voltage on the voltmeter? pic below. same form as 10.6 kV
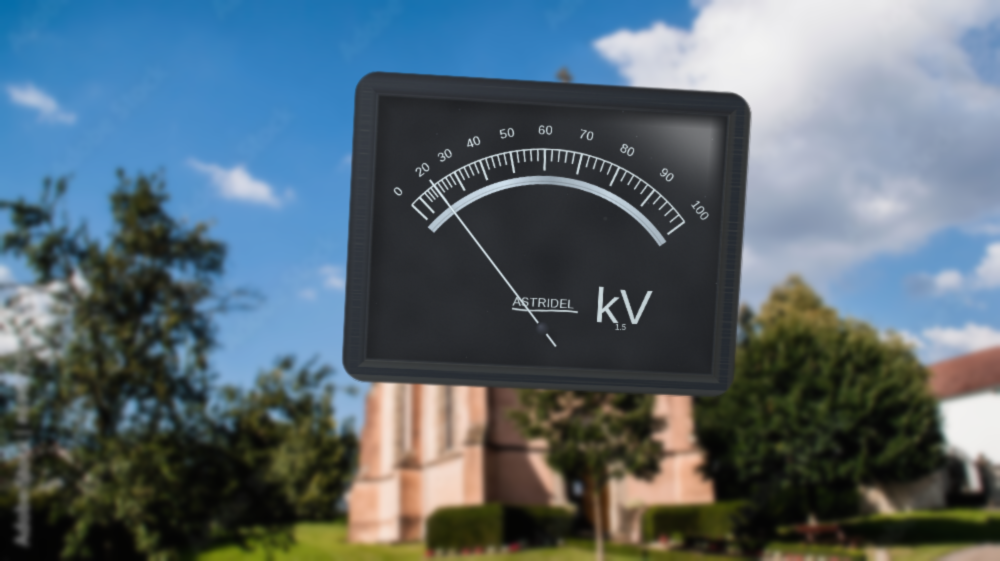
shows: 20 kV
